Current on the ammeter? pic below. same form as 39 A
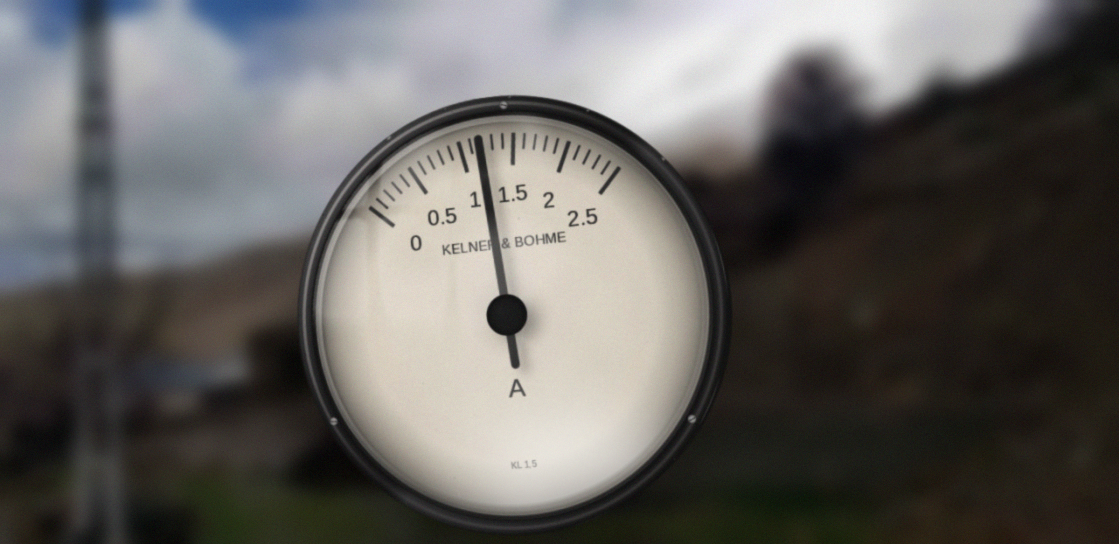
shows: 1.2 A
